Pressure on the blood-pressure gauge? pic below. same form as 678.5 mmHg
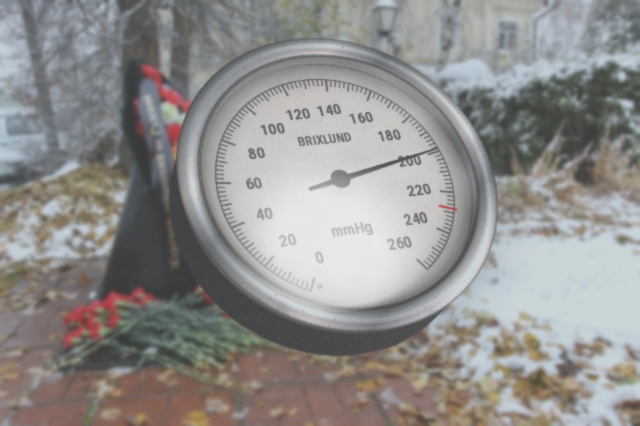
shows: 200 mmHg
